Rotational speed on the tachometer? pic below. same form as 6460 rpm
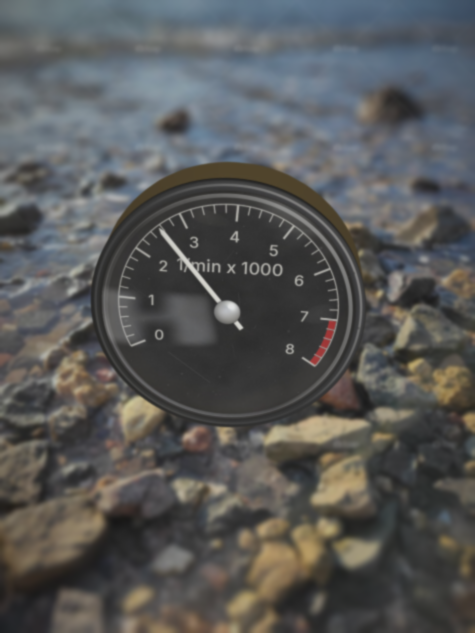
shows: 2600 rpm
